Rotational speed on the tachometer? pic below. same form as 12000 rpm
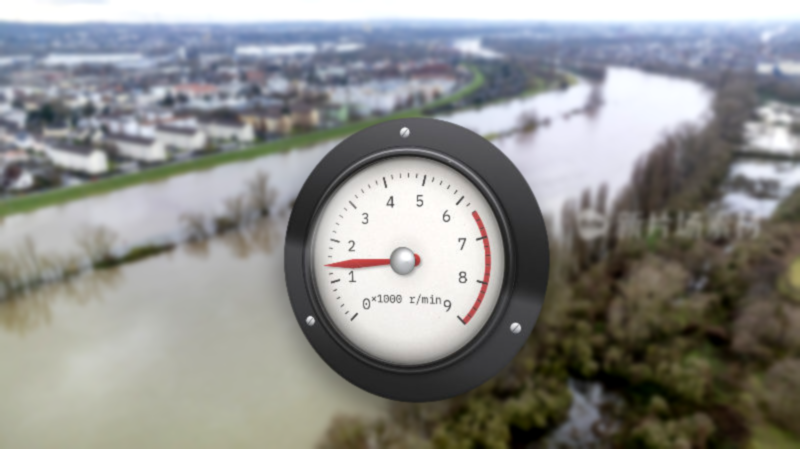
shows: 1400 rpm
